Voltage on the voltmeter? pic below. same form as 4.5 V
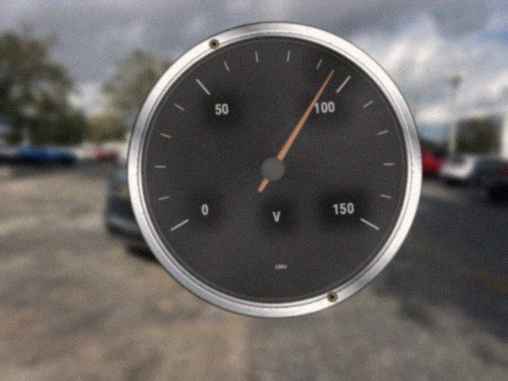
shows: 95 V
